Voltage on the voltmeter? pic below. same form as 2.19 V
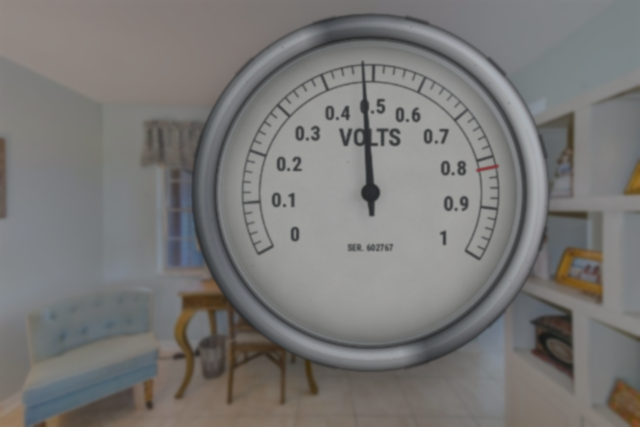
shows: 0.48 V
